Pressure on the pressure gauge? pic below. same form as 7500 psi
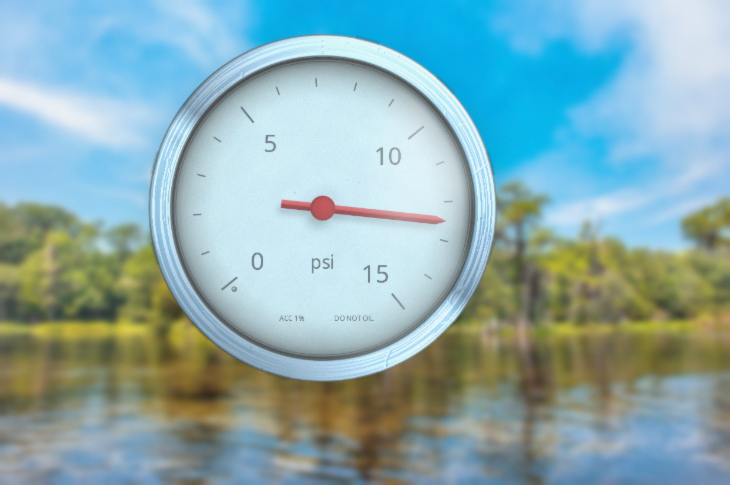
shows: 12.5 psi
